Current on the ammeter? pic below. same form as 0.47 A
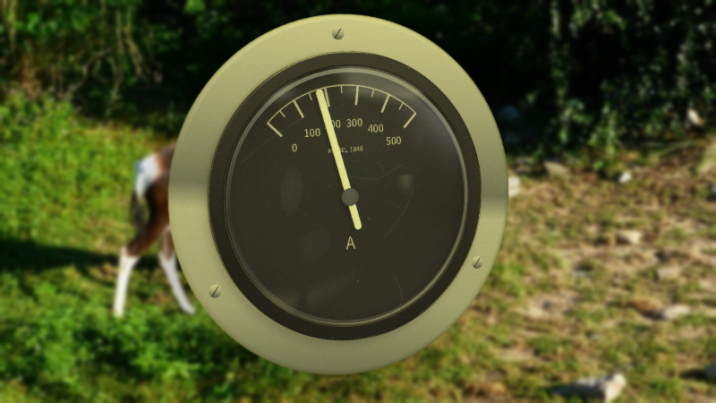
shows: 175 A
